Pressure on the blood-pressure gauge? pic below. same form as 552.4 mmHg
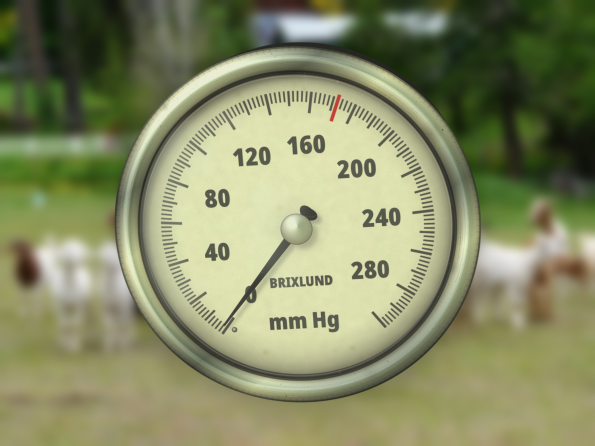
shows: 2 mmHg
